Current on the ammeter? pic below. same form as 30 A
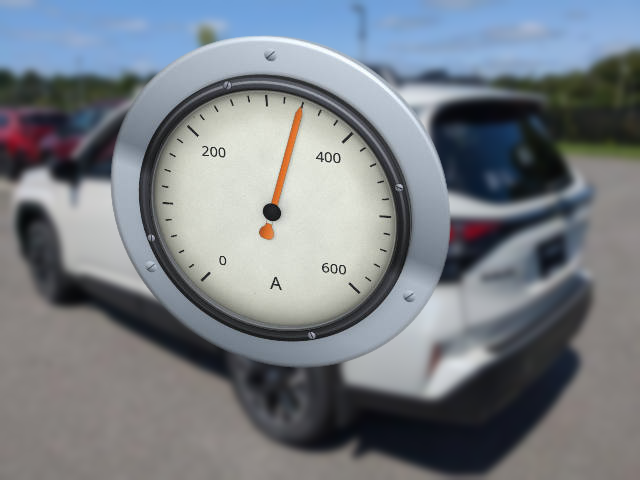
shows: 340 A
